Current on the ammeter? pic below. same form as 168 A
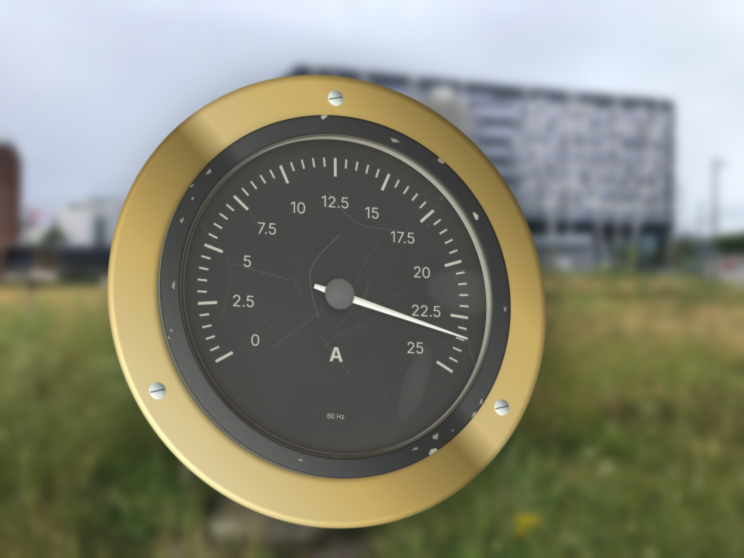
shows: 23.5 A
